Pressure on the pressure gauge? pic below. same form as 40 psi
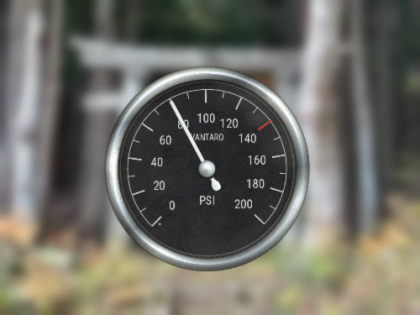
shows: 80 psi
